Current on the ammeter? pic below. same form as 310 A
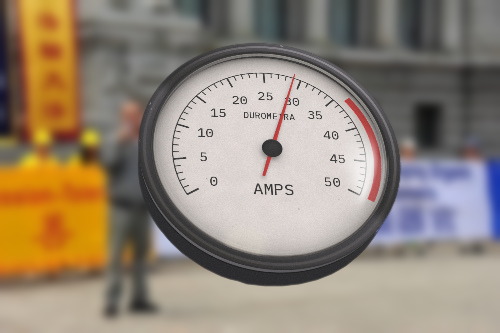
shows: 29 A
